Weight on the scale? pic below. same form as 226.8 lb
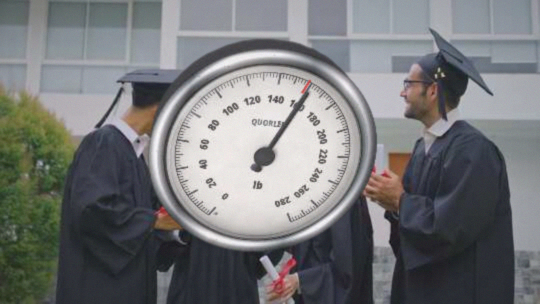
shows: 160 lb
